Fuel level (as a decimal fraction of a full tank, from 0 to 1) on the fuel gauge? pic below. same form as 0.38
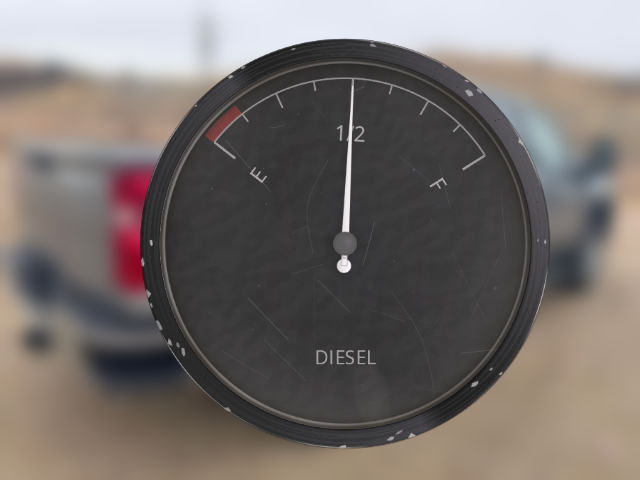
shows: 0.5
